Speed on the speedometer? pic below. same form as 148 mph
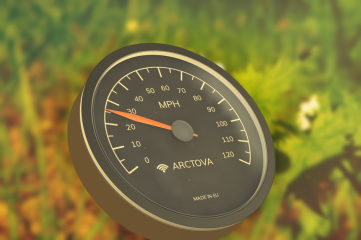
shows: 25 mph
